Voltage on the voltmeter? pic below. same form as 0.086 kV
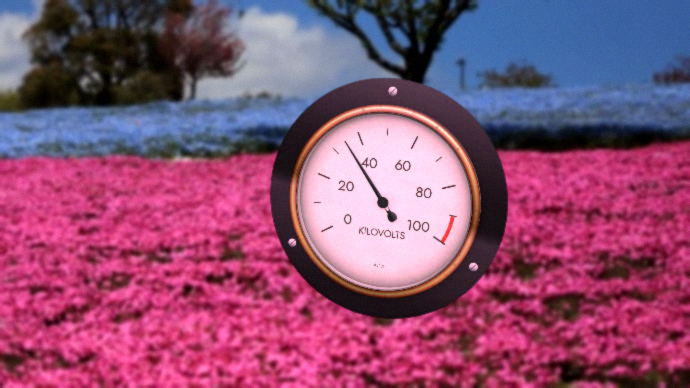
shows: 35 kV
